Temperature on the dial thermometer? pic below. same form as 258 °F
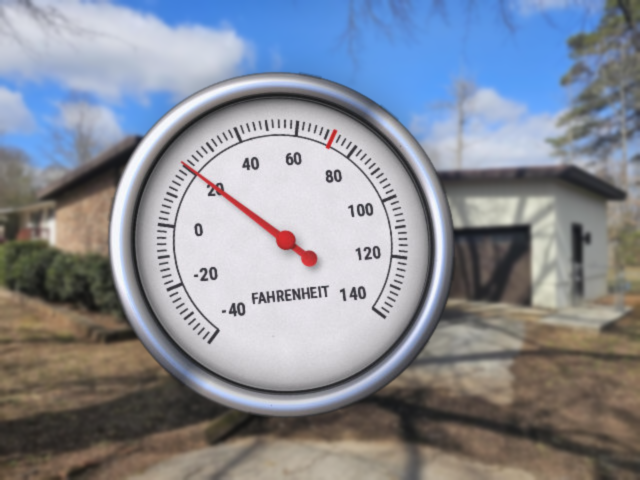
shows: 20 °F
